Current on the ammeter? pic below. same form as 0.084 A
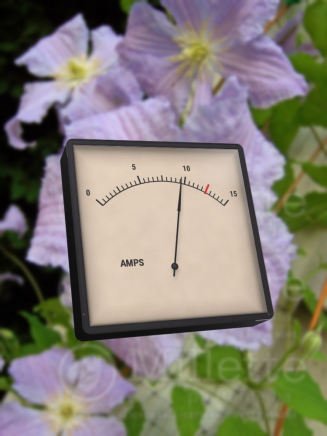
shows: 9.5 A
